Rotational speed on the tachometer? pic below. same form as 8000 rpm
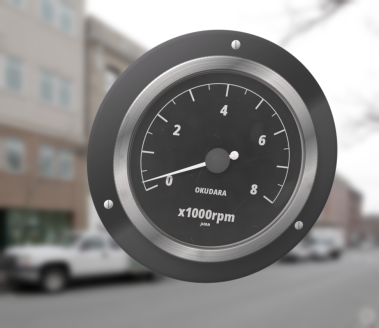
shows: 250 rpm
